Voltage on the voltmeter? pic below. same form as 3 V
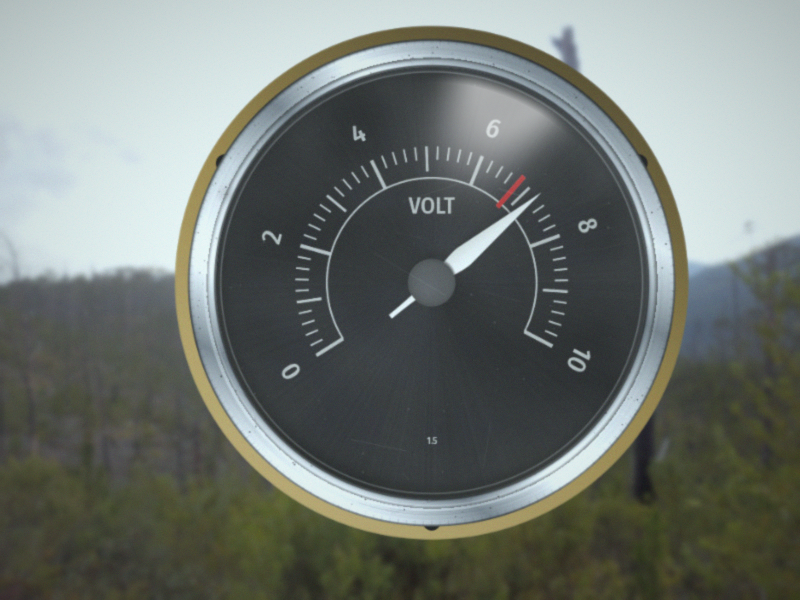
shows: 7.2 V
